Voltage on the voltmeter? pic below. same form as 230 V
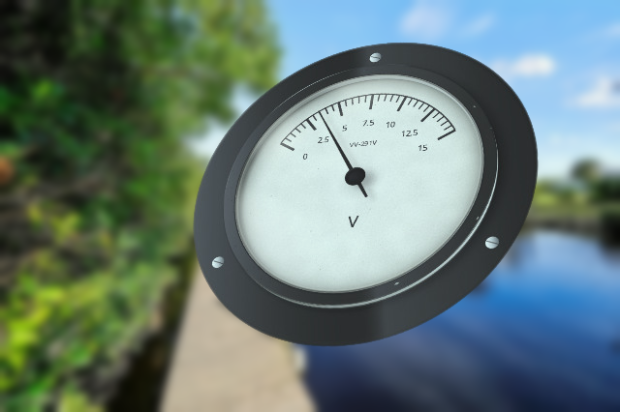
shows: 3.5 V
